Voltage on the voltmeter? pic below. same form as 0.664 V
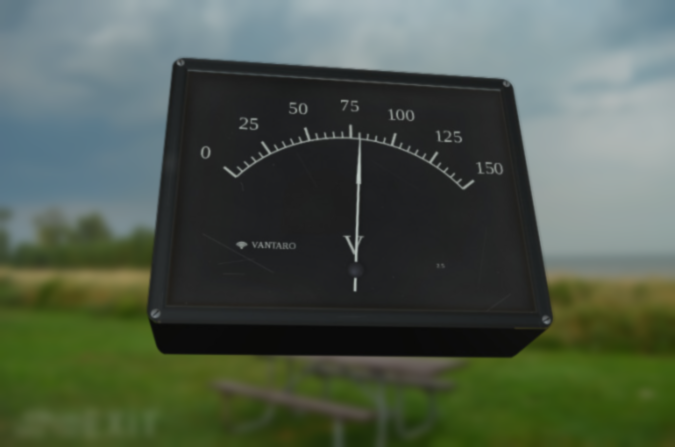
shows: 80 V
